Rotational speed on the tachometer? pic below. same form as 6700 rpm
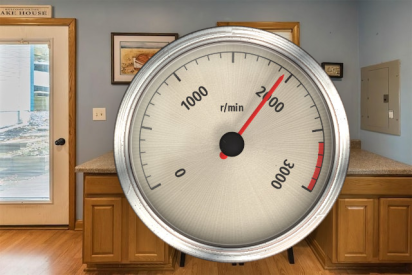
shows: 1950 rpm
